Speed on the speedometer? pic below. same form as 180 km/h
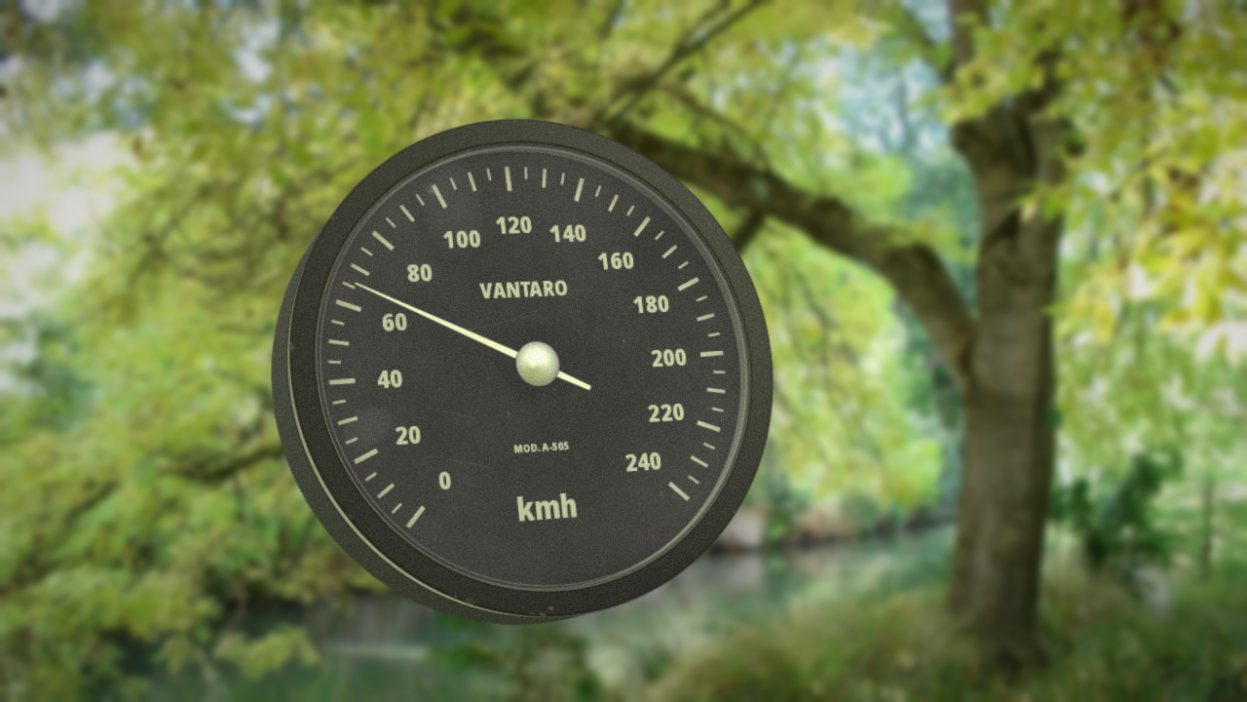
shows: 65 km/h
